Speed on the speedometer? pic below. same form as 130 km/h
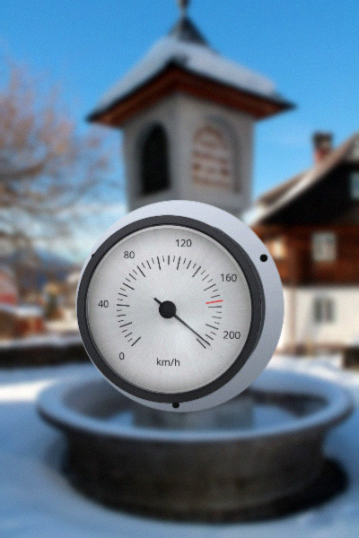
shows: 215 km/h
